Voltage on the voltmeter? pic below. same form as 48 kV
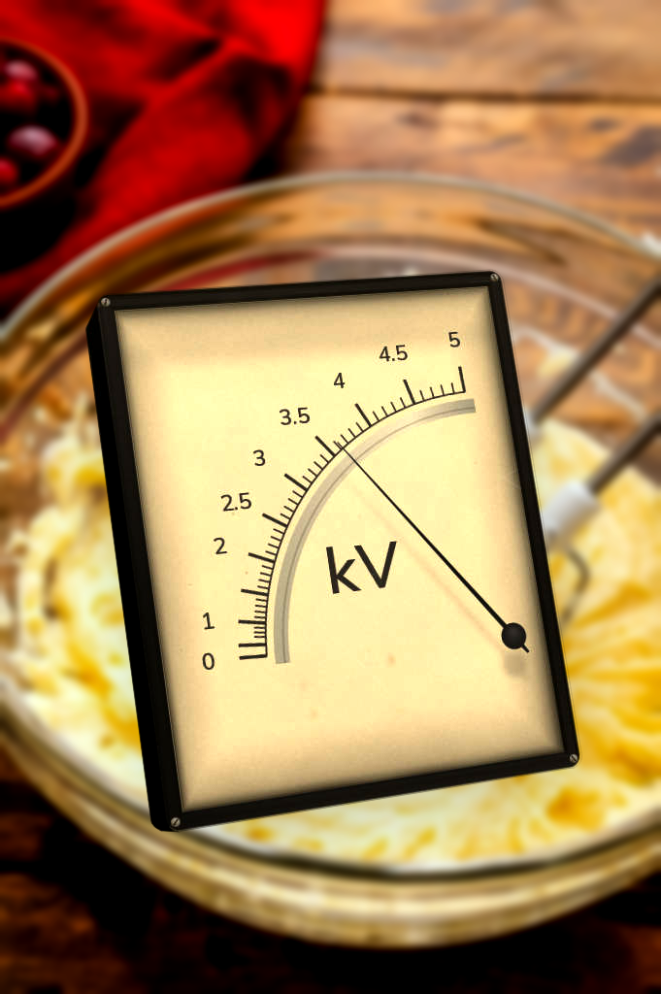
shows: 3.6 kV
